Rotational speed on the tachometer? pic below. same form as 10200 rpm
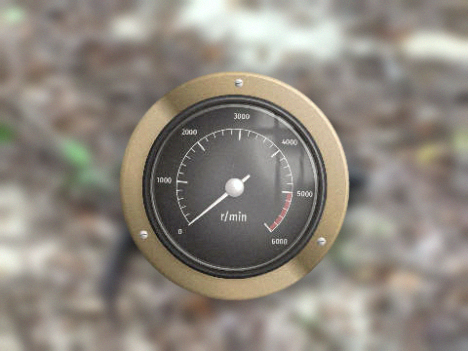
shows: 0 rpm
